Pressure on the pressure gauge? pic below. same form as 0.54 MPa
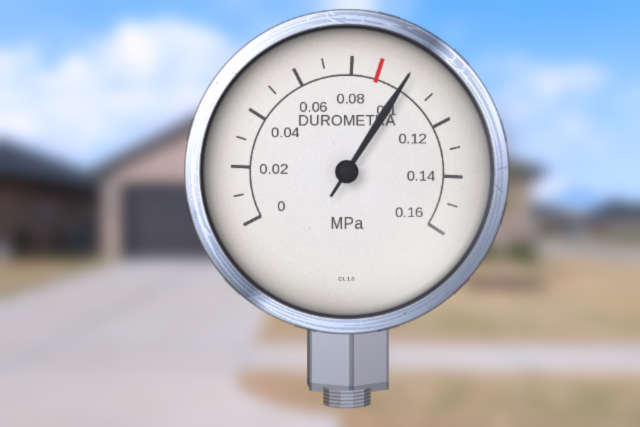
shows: 0.1 MPa
